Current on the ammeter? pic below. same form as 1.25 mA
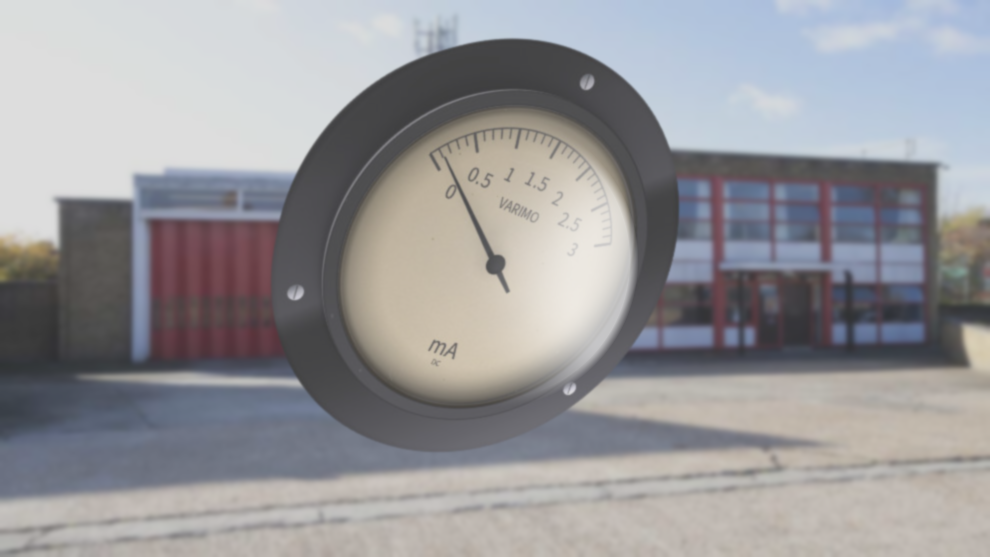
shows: 0.1 mA
